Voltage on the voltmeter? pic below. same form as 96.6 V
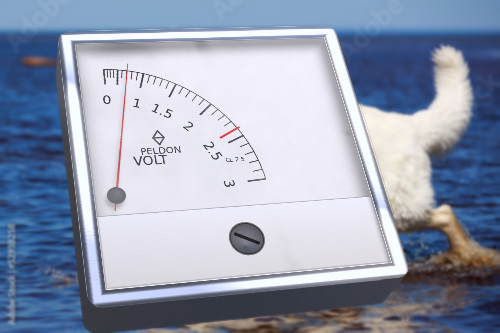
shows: 0.7 V
